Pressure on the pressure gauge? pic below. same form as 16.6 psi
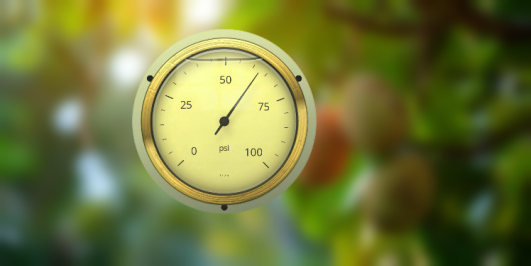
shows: 62.5 psi
